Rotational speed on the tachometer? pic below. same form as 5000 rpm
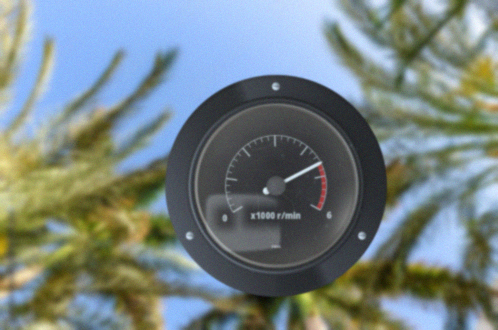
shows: 4600 rpm
